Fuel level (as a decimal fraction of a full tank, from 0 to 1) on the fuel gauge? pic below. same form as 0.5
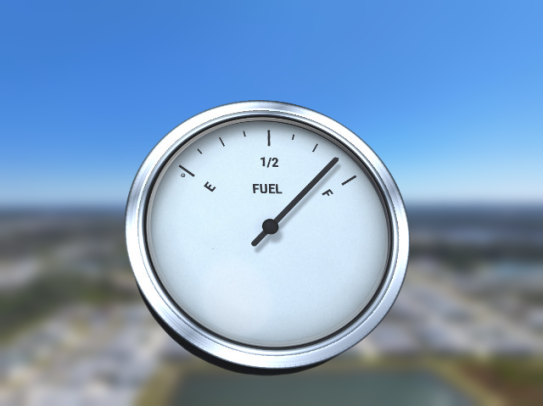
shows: 0.875
